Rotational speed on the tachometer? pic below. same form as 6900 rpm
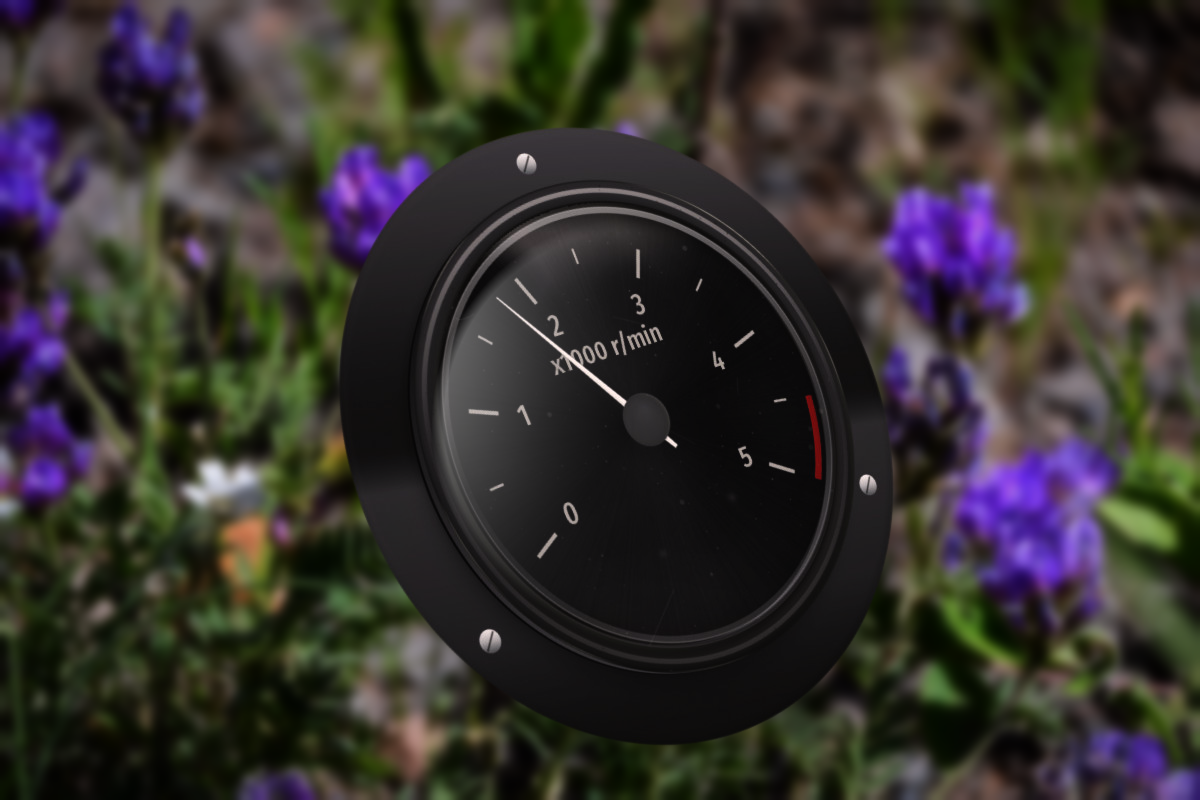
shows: 1750 rpm
